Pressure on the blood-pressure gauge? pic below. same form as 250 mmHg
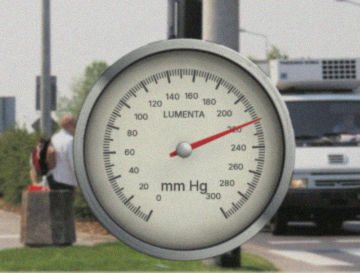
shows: 220 mmHg
